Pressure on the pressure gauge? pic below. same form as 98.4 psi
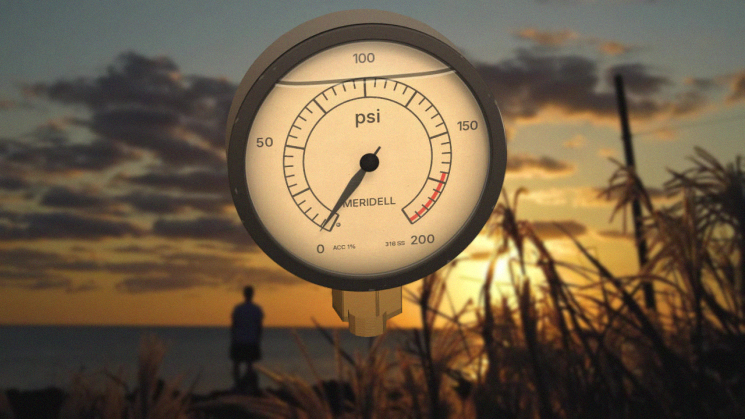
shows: 5 psi
